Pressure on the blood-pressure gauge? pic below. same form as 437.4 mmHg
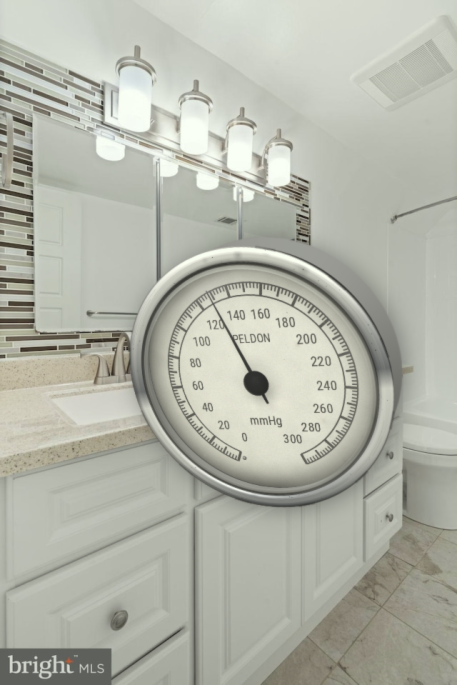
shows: 130 mmHg
